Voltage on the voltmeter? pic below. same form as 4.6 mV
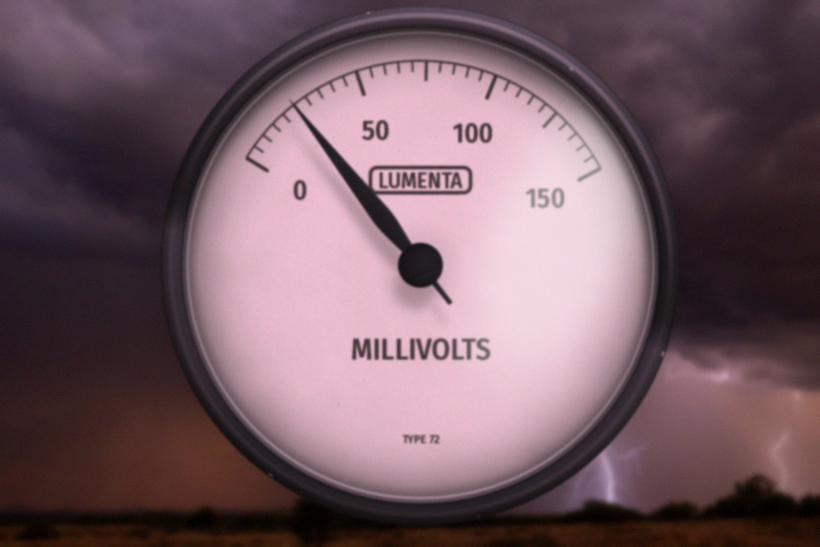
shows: 25 mV
